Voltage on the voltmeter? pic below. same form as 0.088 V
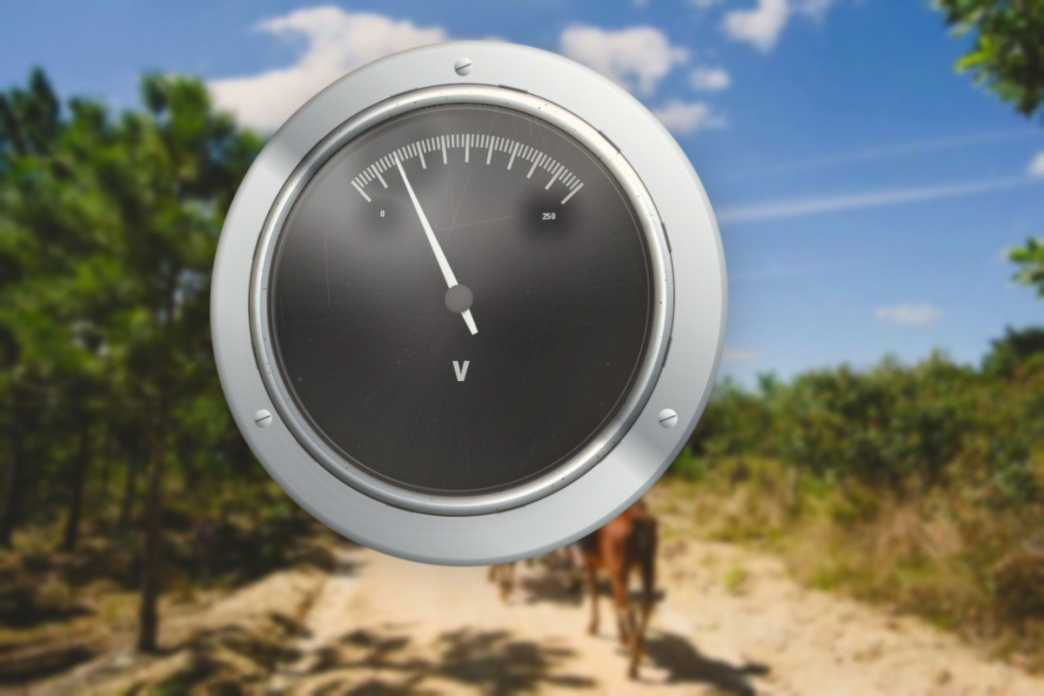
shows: 50 V
